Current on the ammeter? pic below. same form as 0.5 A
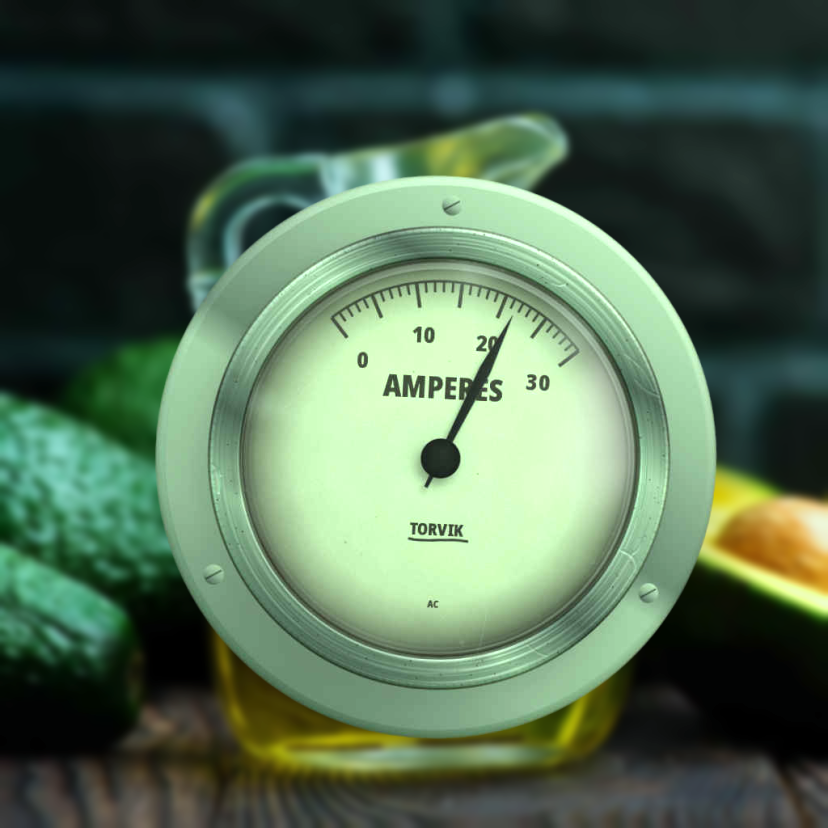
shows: 21.5 A
